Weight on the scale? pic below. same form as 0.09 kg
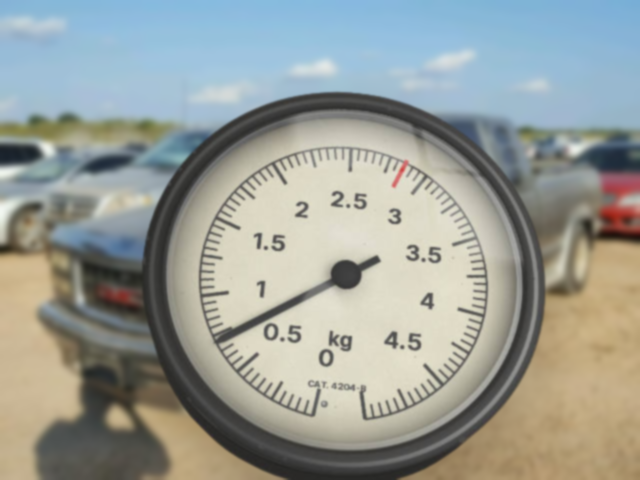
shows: 0.7 kg
